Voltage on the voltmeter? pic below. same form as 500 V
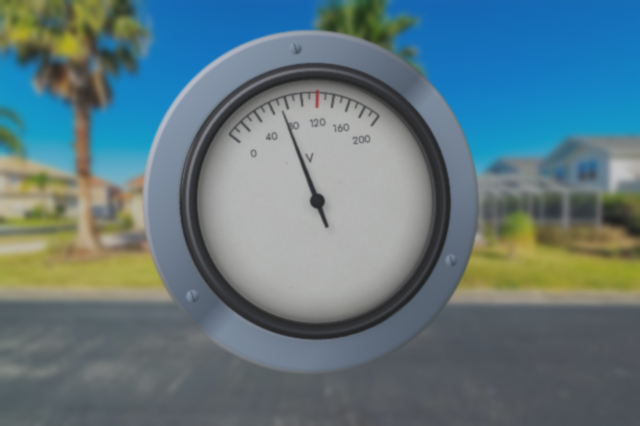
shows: 70 V
